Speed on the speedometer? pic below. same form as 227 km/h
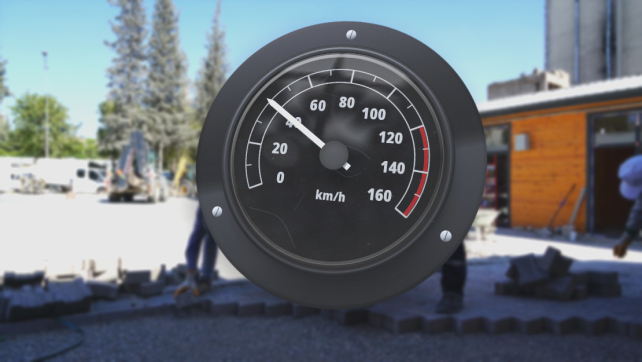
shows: 40 km/h
